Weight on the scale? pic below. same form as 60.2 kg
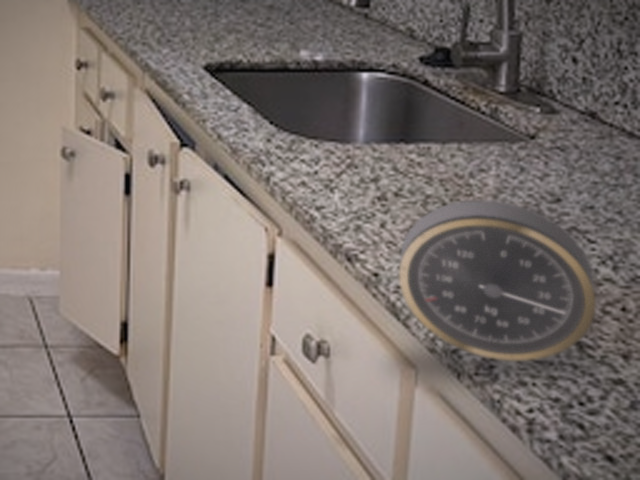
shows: 35 kg
